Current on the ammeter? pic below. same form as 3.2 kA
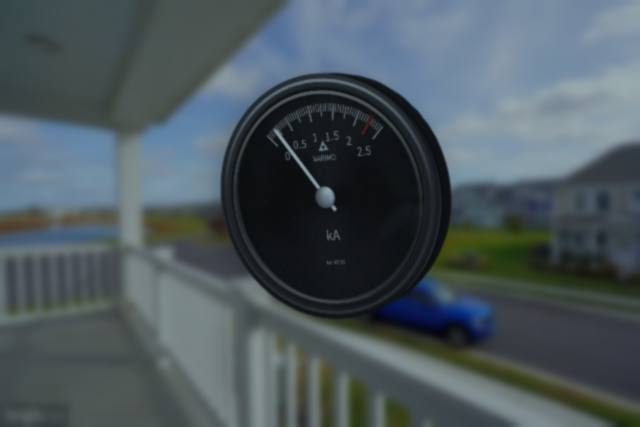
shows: 0.25 kA
